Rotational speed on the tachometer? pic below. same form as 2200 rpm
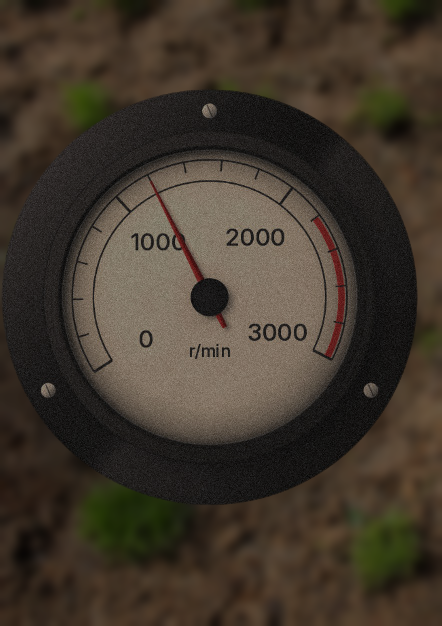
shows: 1200 rpm
